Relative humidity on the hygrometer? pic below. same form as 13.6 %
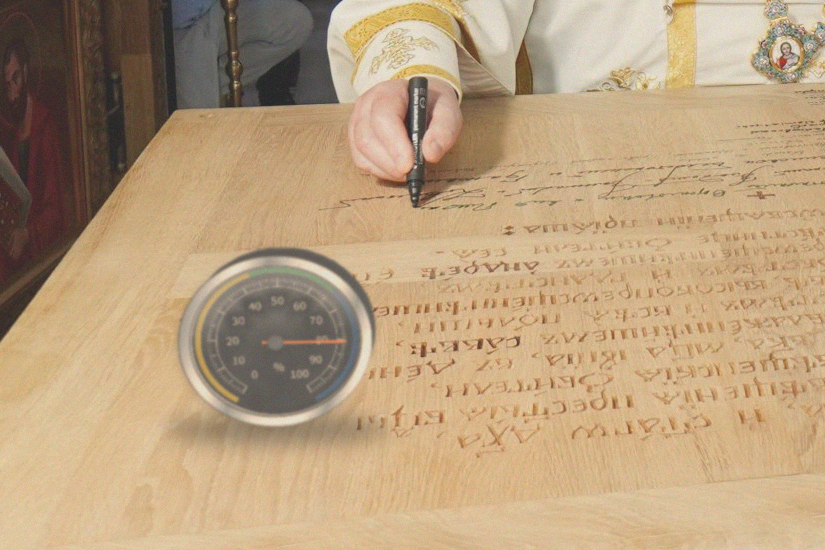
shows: 80 %
